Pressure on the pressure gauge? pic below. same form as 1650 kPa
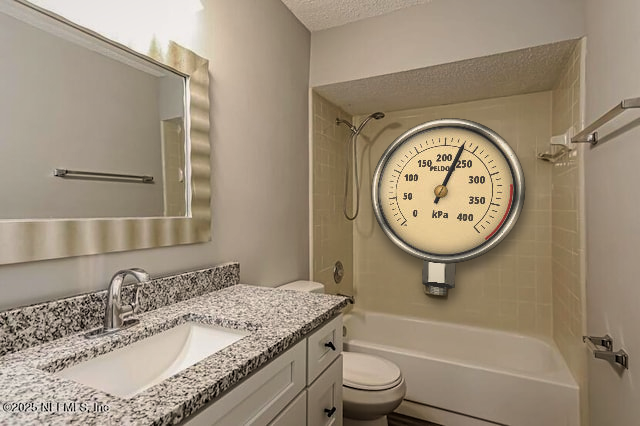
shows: 230 kPa
